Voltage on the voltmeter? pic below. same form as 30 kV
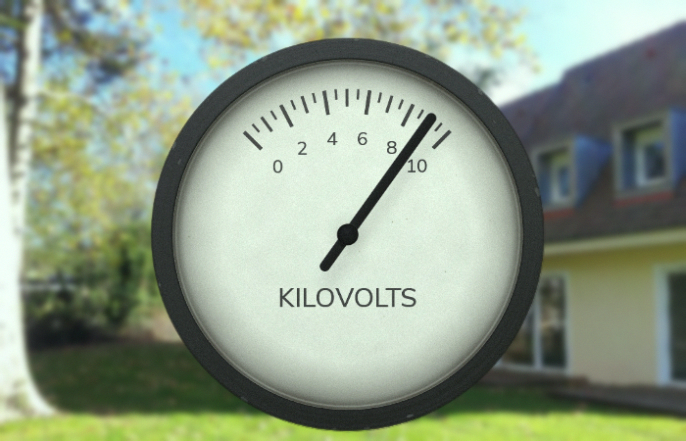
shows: 9 kV
